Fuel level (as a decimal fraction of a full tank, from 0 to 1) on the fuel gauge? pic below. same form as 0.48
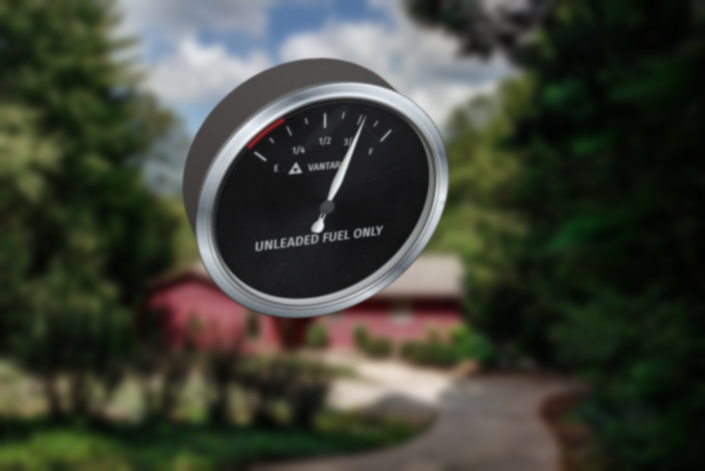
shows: 0.75
